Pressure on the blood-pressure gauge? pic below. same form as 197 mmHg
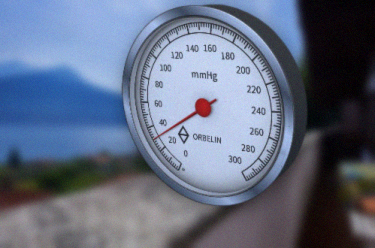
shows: 30 mmHg
